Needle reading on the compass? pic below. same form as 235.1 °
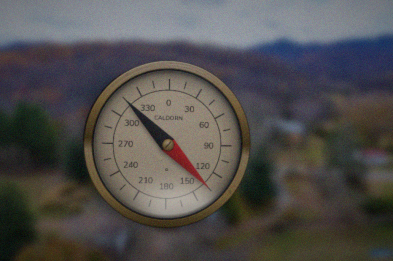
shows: 135 °
